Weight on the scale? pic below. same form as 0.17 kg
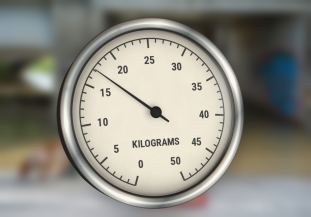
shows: 17 kg
